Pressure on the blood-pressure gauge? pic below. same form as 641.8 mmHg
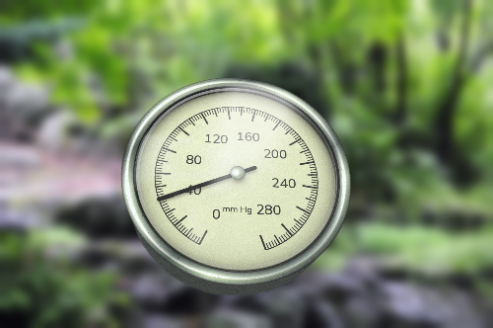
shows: 40 mmHg
